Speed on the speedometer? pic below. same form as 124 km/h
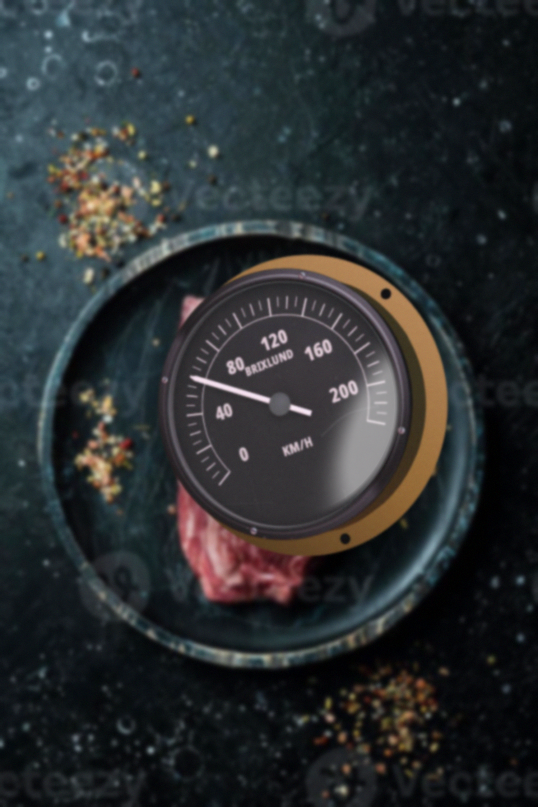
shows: 60 km/h
